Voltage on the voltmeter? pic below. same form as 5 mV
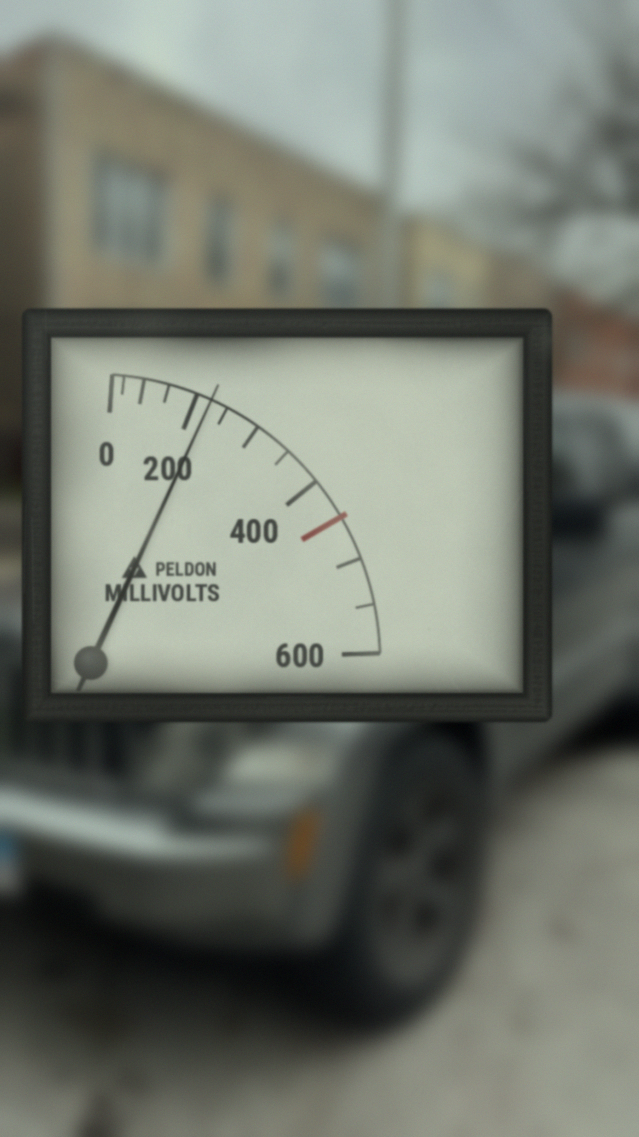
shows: 225 mV
